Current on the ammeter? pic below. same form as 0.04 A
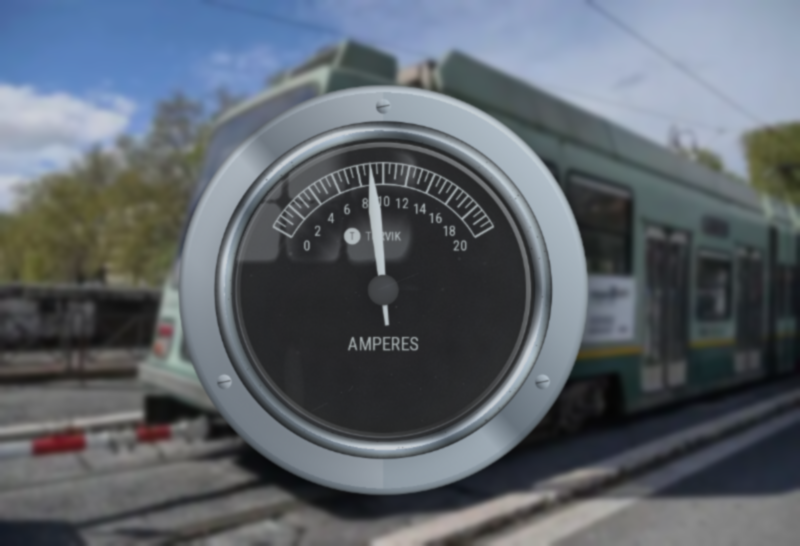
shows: 9 A
